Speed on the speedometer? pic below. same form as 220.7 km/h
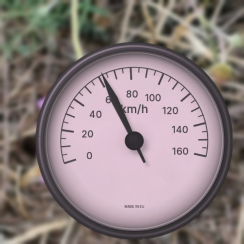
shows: 62.5 km/h
